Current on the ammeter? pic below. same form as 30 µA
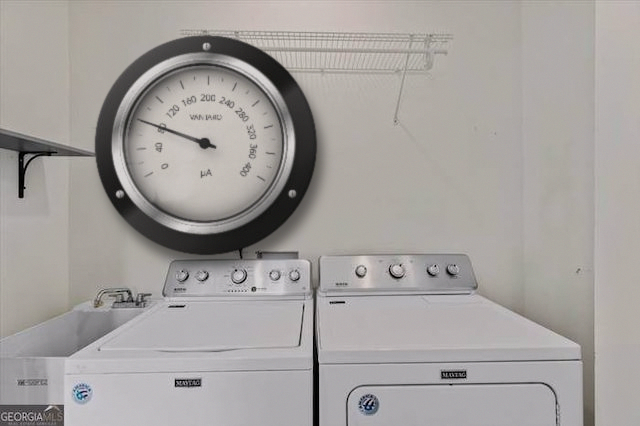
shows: 80 µA
